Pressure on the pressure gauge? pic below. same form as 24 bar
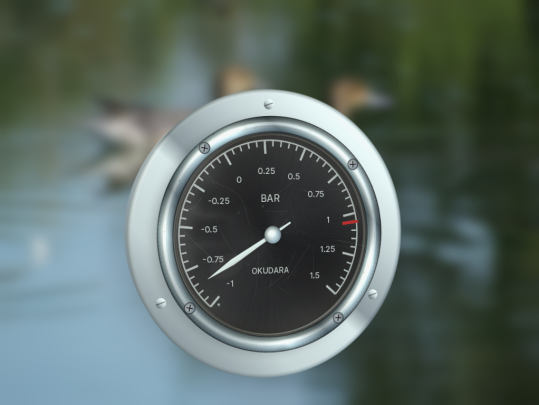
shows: -0.85 bar
